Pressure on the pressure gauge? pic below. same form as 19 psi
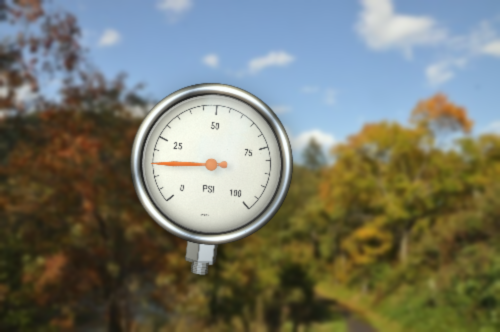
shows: 15 psi
